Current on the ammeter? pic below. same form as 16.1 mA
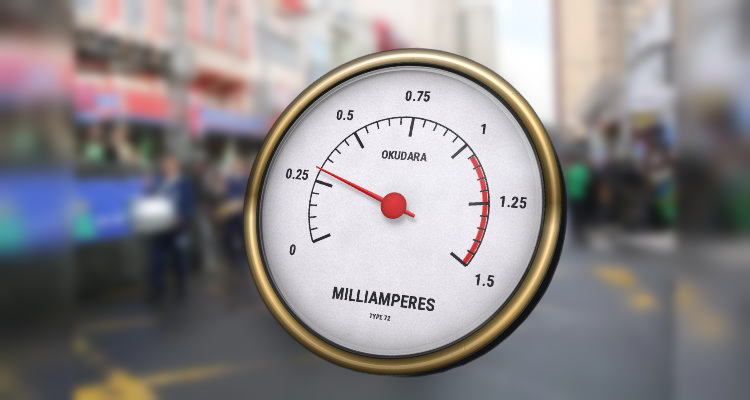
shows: 0.3 mA
